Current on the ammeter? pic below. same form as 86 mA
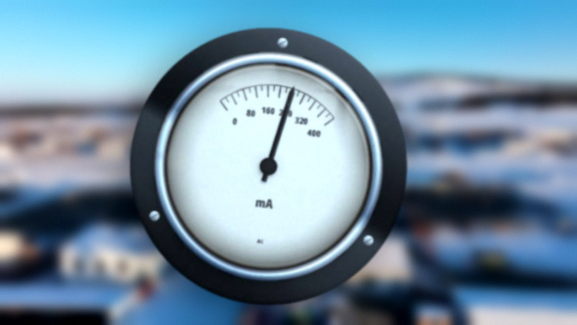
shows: 240 mA
